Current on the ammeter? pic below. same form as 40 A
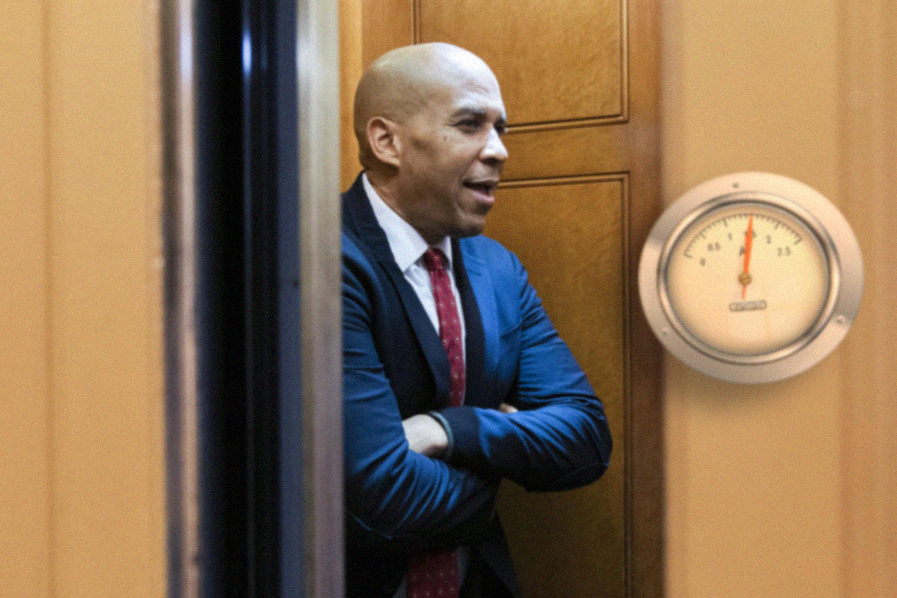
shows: 1.5 A
